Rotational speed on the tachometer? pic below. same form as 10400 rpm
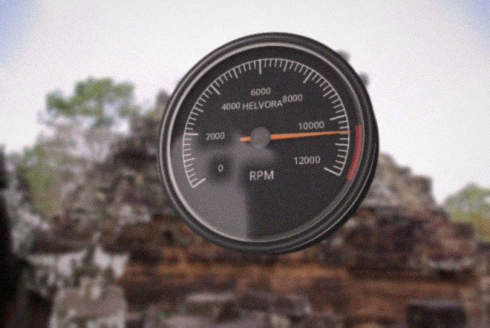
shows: 10600 rpm
